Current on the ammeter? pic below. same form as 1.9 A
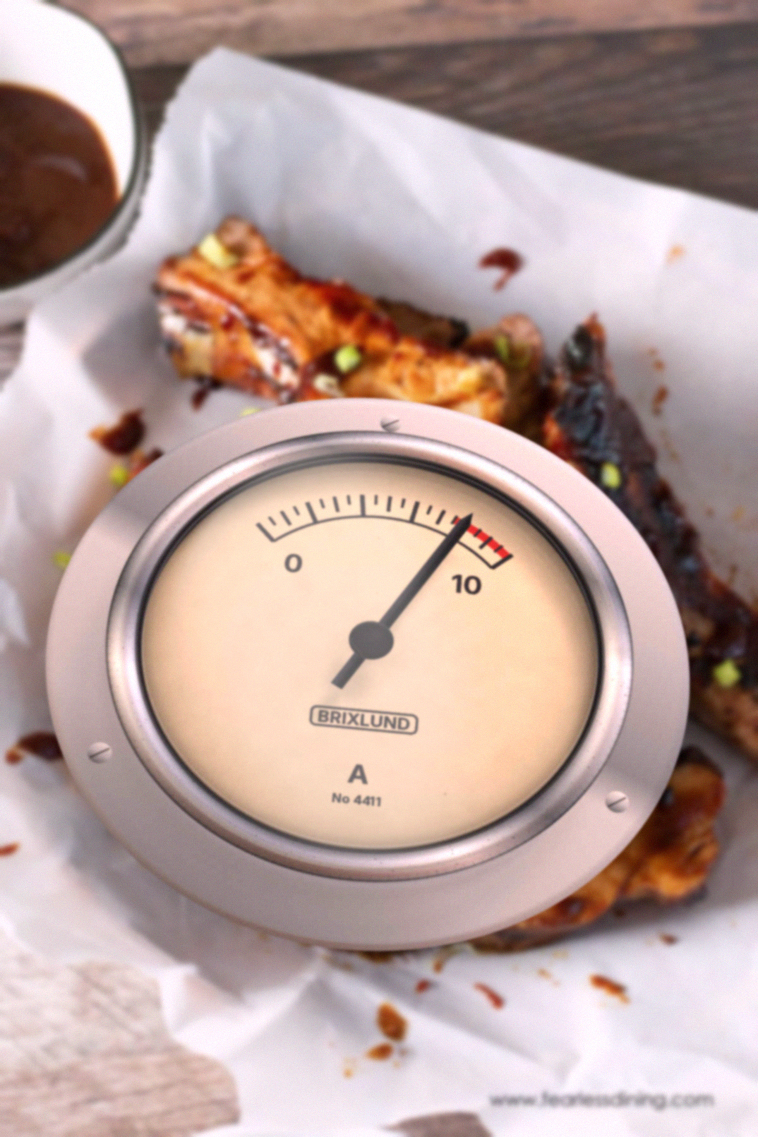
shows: 8 A
